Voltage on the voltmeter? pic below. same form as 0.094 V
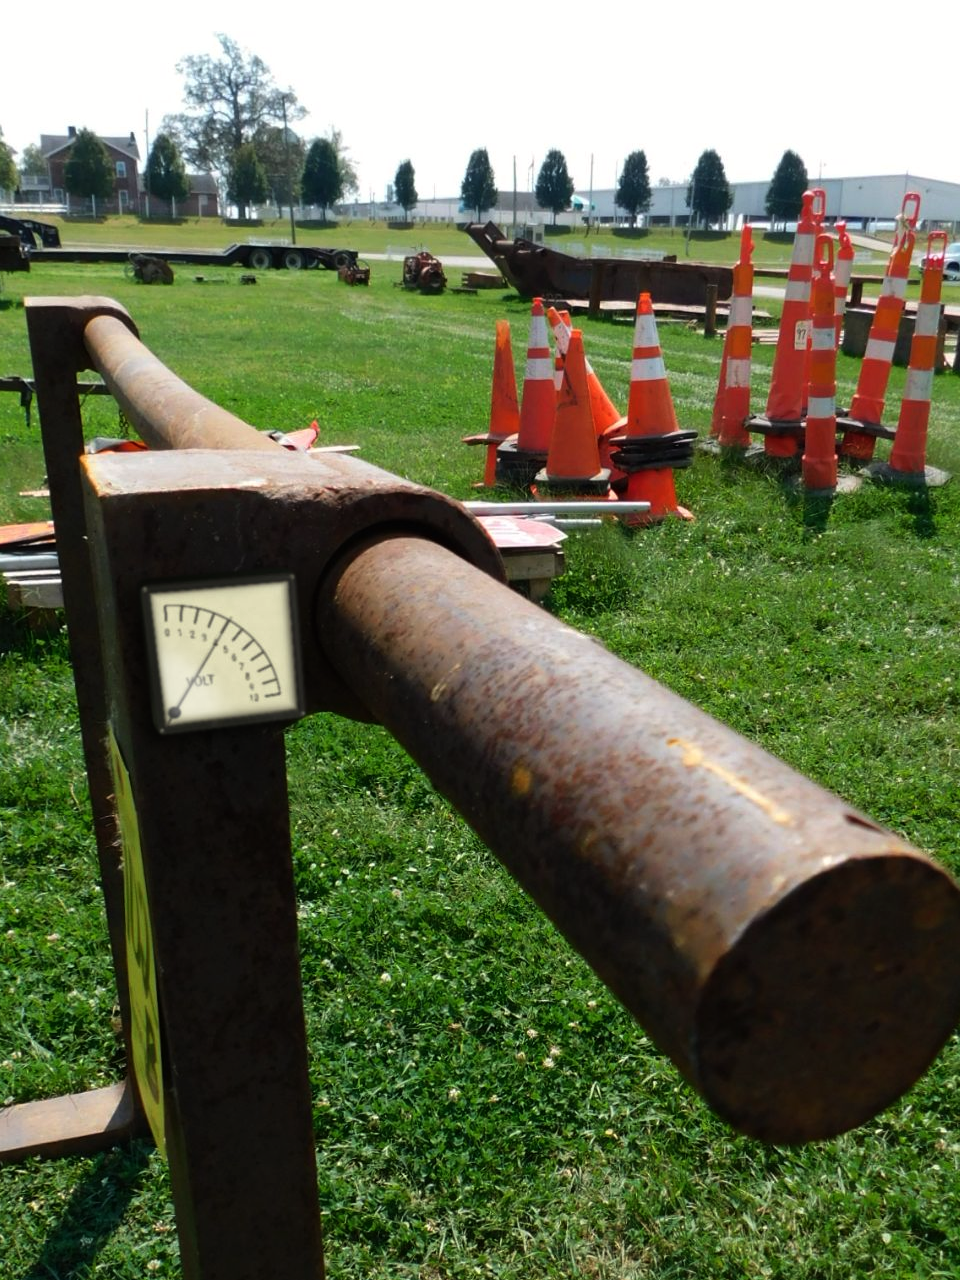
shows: 4 V
